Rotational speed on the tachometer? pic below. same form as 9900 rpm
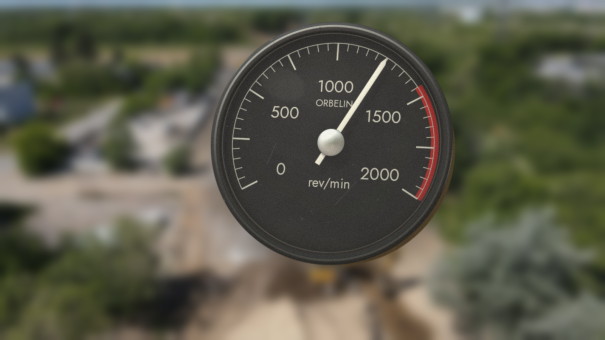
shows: 1250 rpm
